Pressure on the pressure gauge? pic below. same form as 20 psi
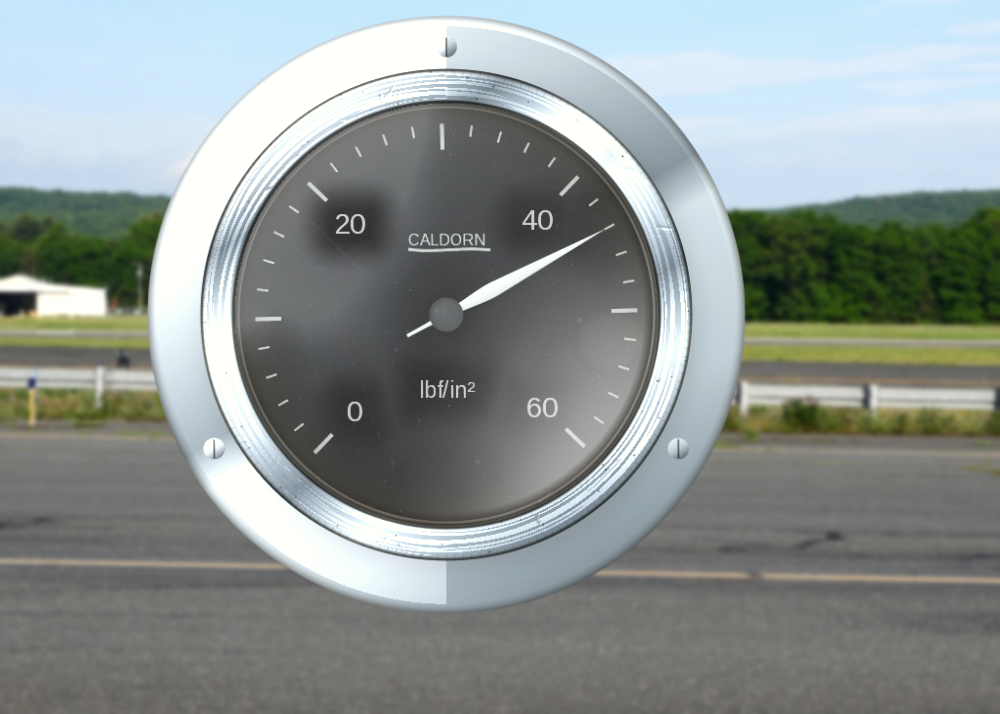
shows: 44 psi
